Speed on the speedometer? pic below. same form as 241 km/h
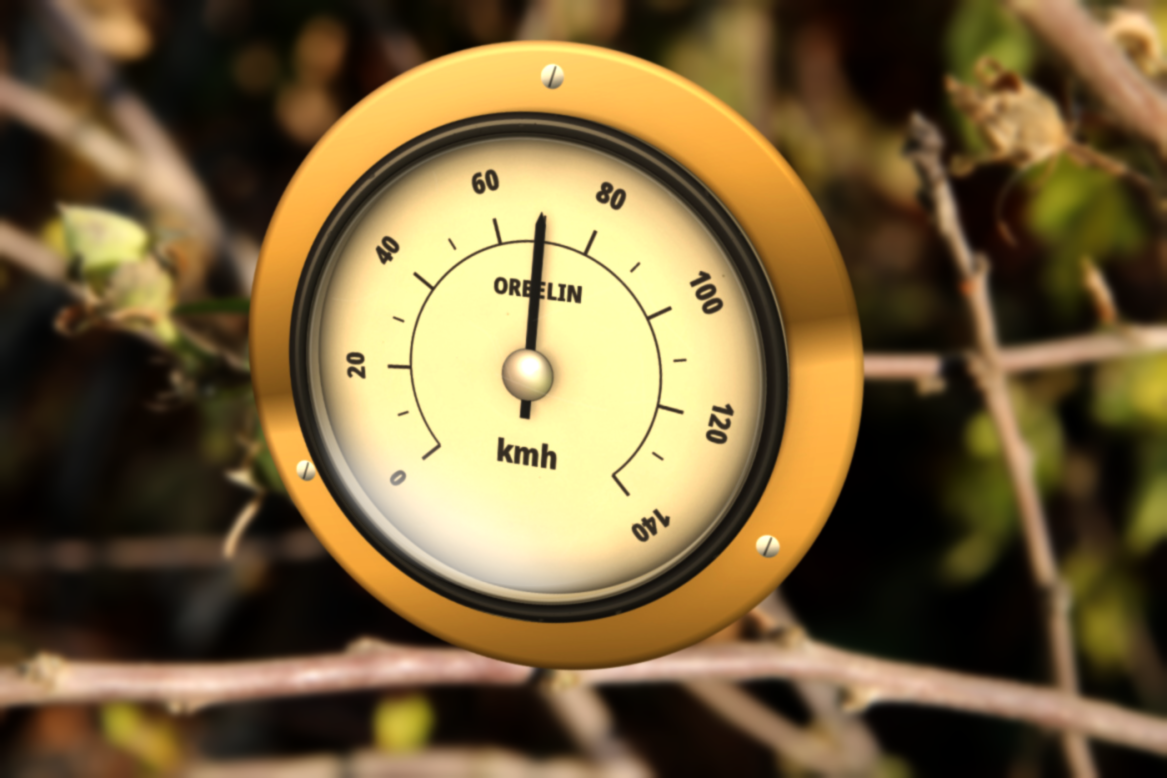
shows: 70 km/h
